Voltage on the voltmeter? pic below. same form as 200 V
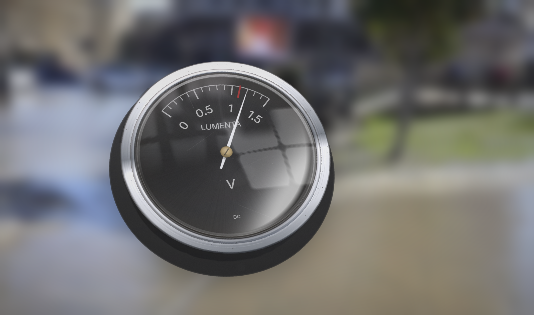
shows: 1.2 V
